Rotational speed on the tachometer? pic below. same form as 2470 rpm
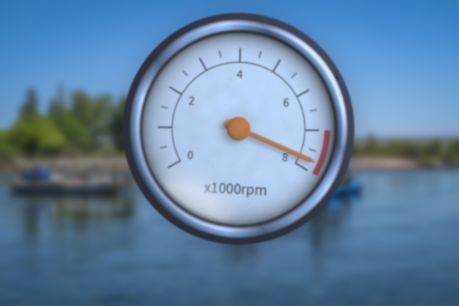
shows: 7750 rpm
